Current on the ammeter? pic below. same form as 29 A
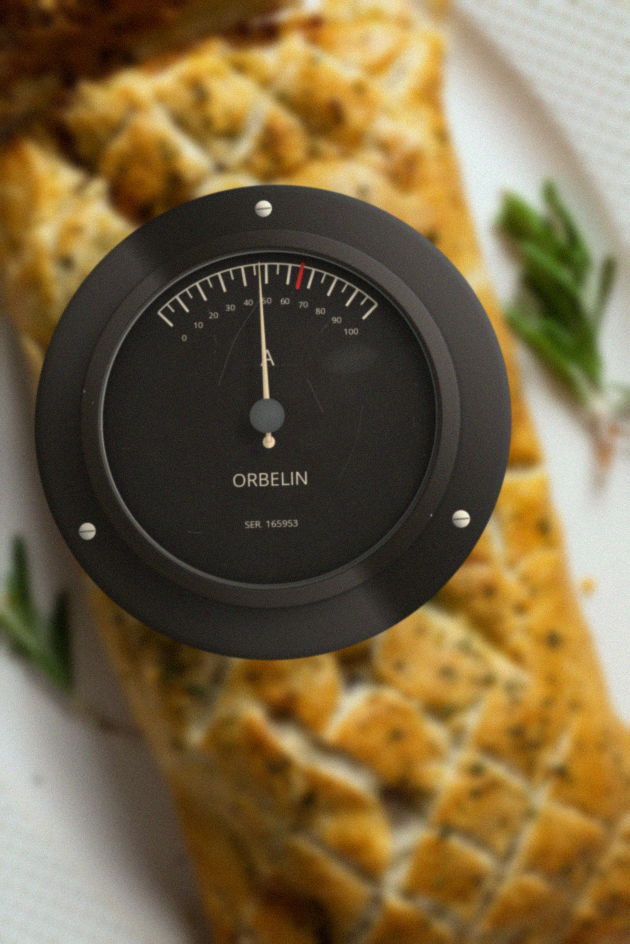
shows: 47.5 A
